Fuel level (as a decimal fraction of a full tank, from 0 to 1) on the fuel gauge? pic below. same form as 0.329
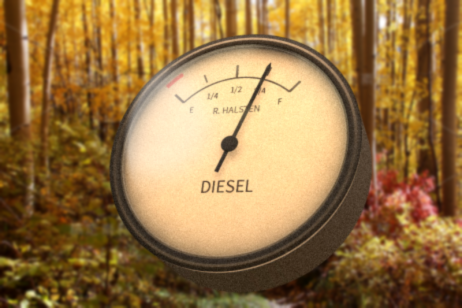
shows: 0.75
